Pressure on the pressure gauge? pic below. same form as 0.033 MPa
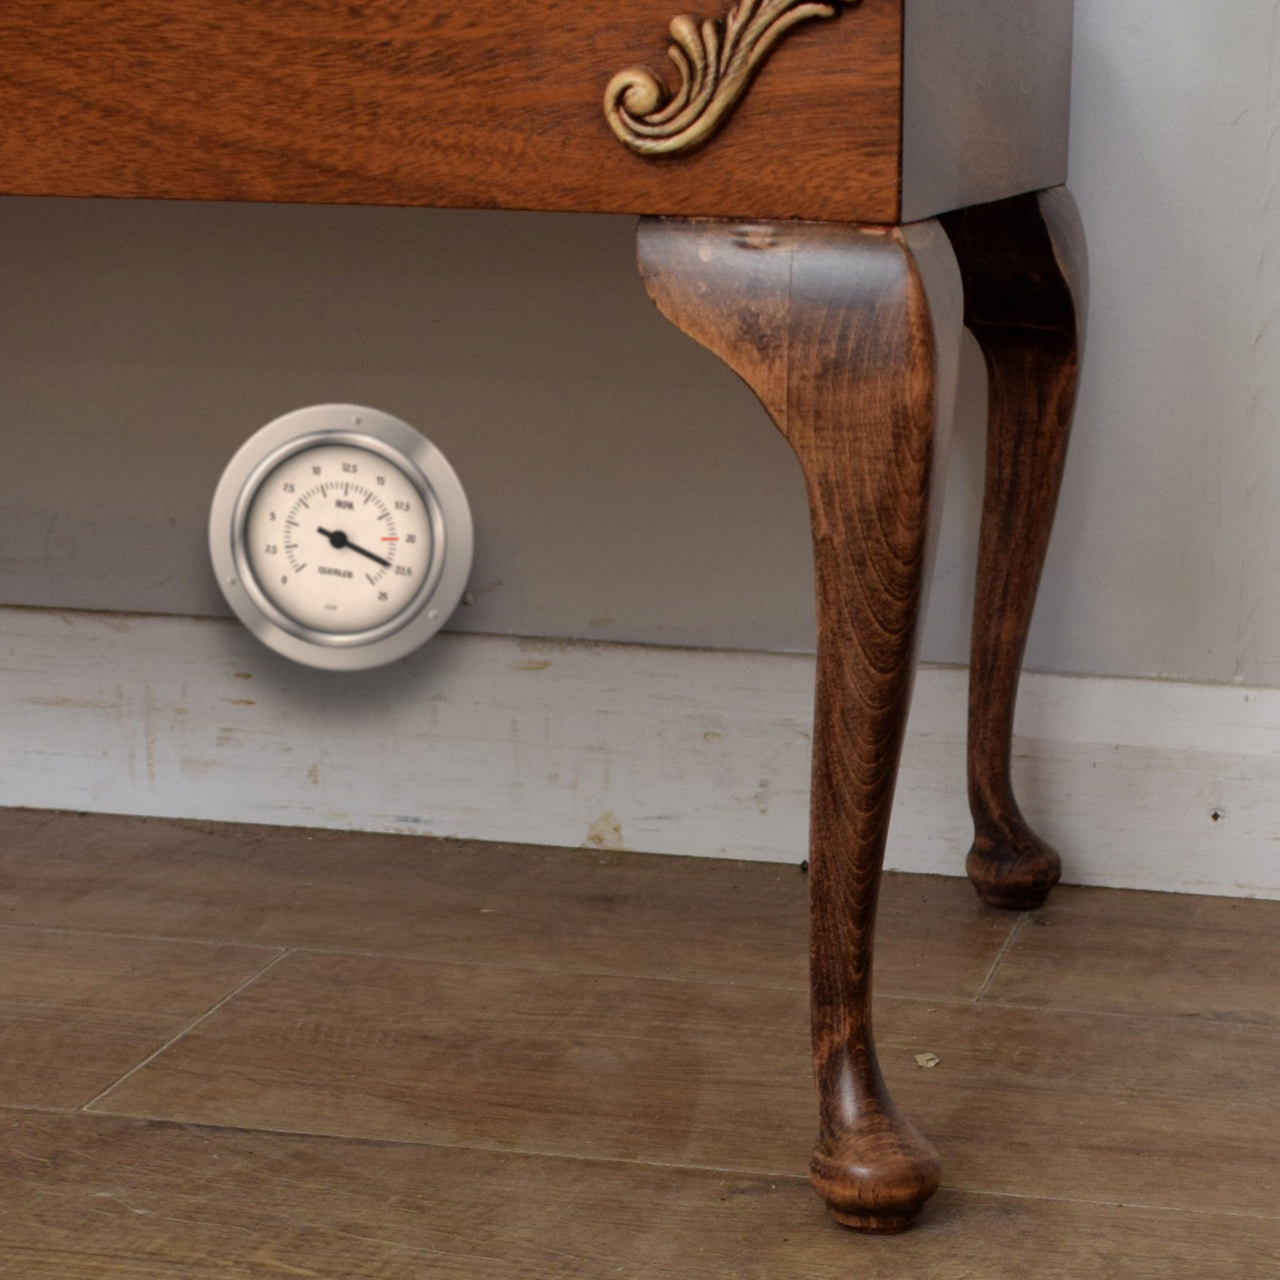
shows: 22.5 MPa
